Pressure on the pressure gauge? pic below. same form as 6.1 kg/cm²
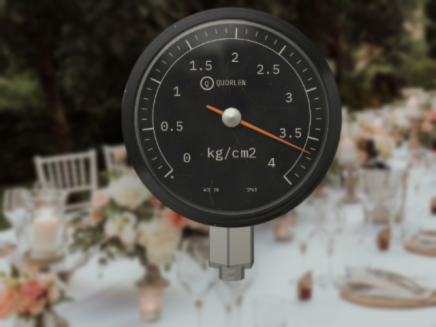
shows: 3.65 kg/cm²
